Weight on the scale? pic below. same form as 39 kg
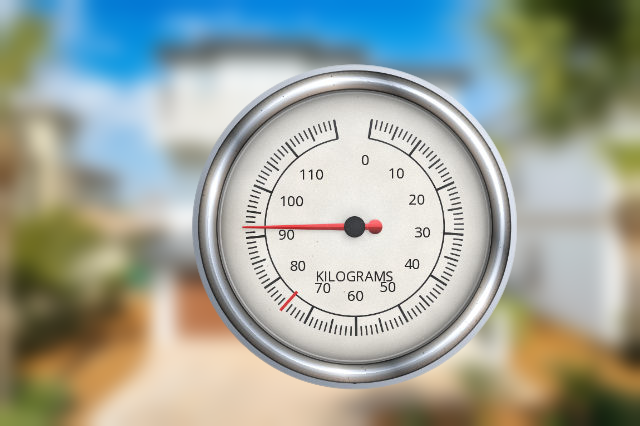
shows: 92 kg
